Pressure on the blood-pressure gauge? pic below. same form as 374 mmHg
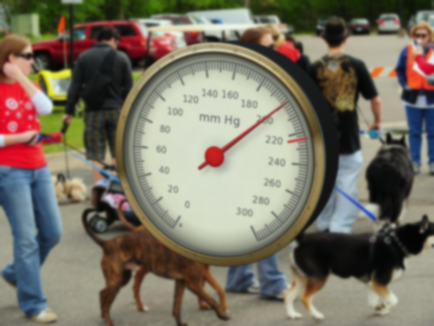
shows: 200 mmHg
